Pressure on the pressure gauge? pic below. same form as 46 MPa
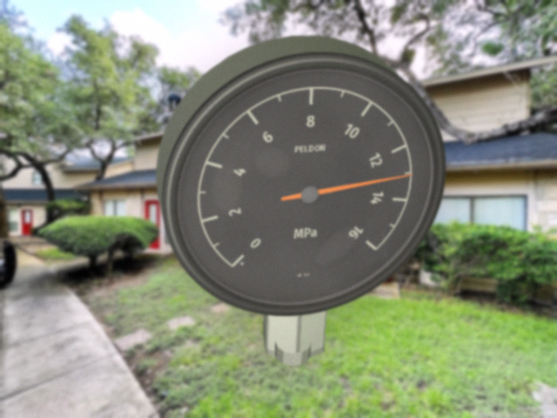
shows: 13 MPa
